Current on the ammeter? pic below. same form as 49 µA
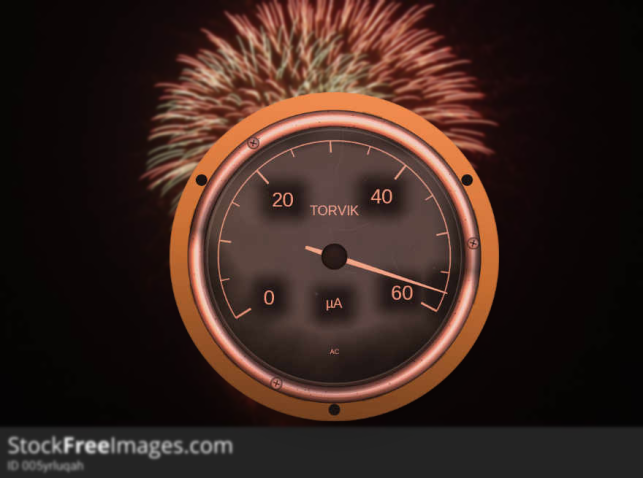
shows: 57.5 µA
